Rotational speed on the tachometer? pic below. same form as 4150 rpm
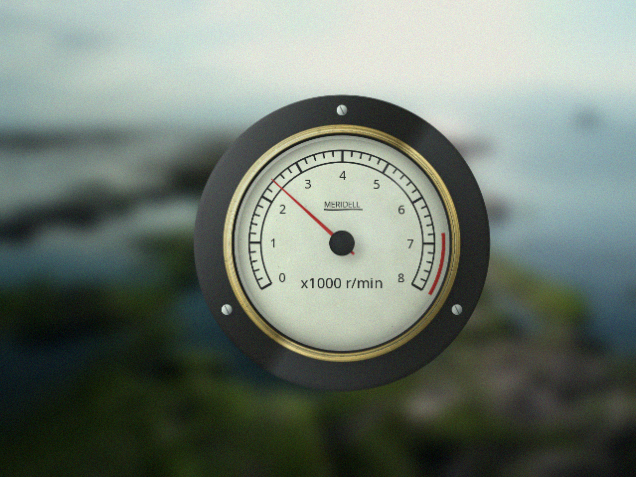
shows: 2400 rpm
